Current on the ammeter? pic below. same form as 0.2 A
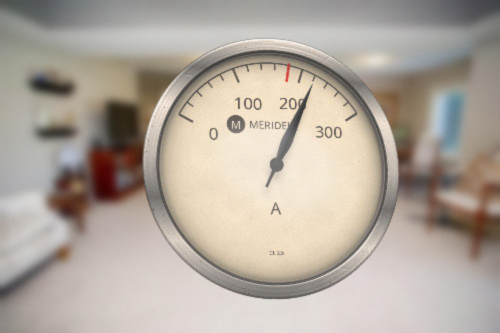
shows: 220 A
